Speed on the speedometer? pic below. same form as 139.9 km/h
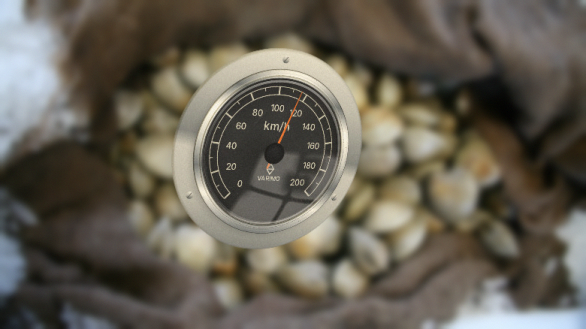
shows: 115 km/h
